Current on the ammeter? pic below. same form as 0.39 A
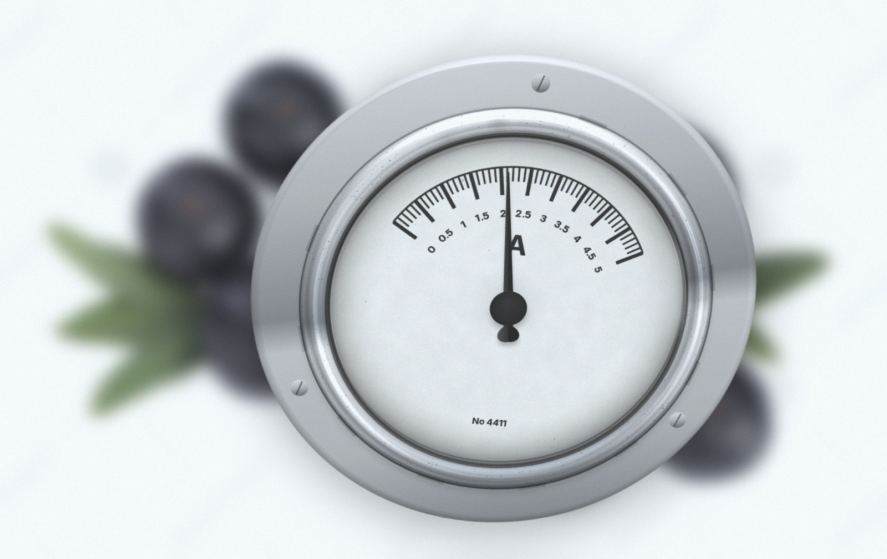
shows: 2.1 A
